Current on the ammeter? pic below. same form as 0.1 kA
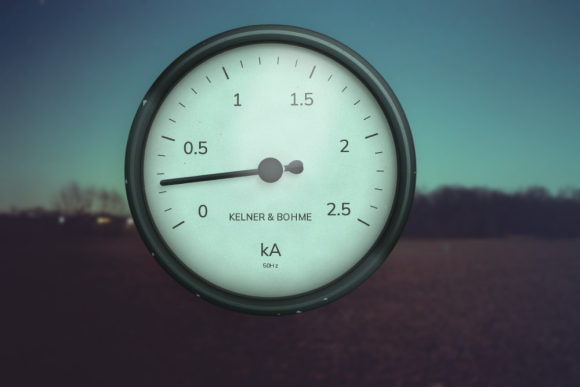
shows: 0.25 kA
